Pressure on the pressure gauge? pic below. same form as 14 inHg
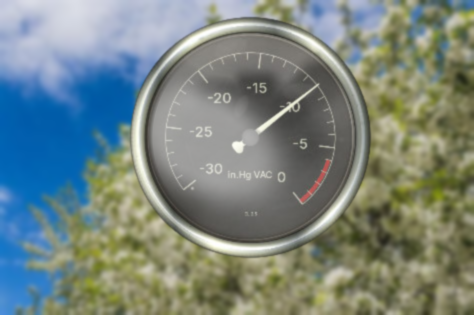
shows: -10 inHg
